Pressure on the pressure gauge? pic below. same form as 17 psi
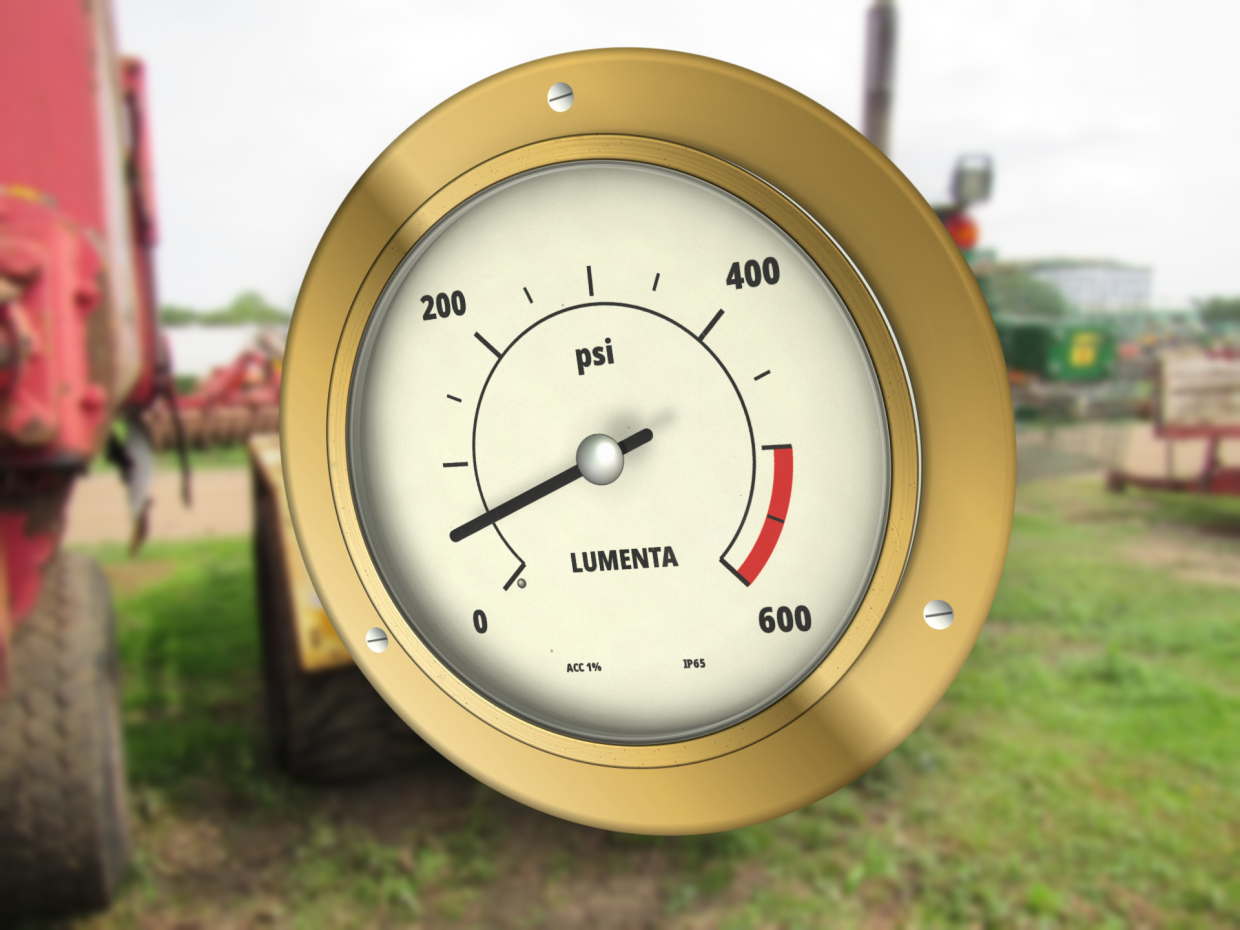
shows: 50 psi
